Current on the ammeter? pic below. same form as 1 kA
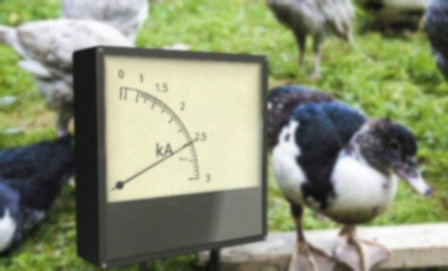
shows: 2.5 kA
